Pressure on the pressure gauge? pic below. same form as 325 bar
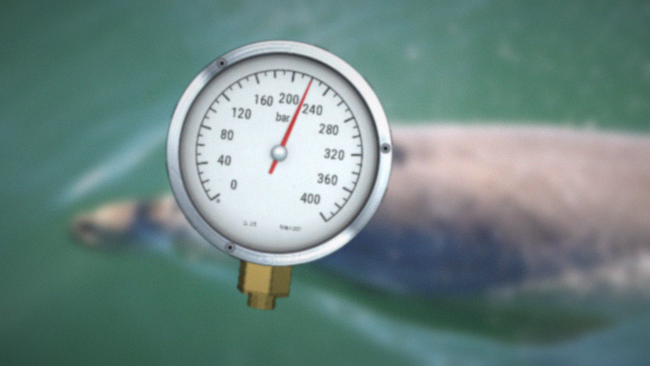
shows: 220 bar
